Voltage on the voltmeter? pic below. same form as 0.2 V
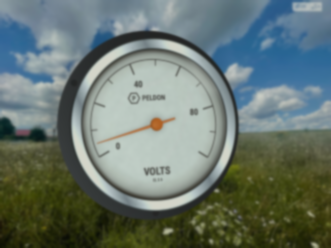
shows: 5 V
